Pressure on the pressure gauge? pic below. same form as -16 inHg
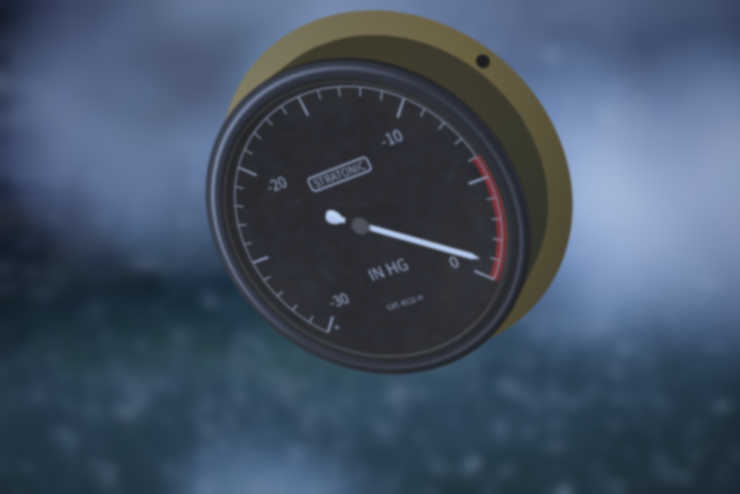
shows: -1 inHg
